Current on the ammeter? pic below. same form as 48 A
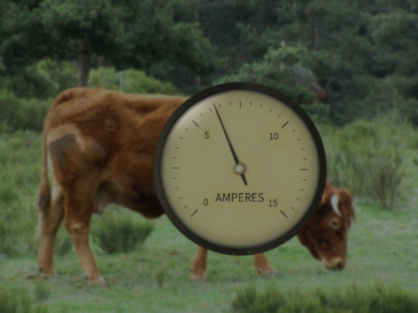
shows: 6.25 A
